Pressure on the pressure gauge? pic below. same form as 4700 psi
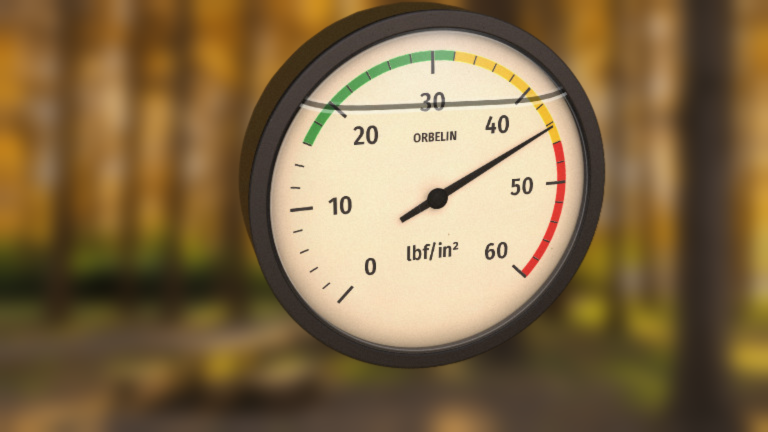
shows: 44 psi
